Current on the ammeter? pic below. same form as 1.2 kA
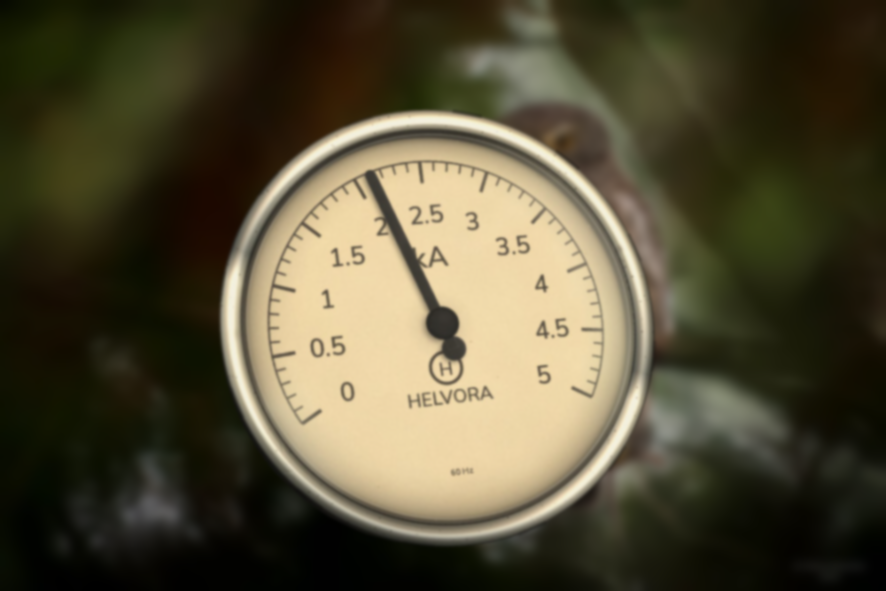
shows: 2.1 kA
